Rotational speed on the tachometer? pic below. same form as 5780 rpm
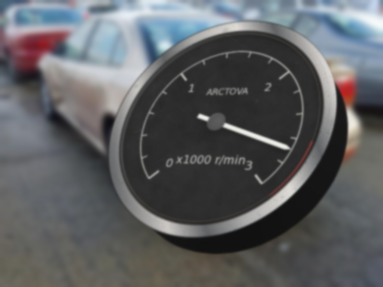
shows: 2700 rpm
